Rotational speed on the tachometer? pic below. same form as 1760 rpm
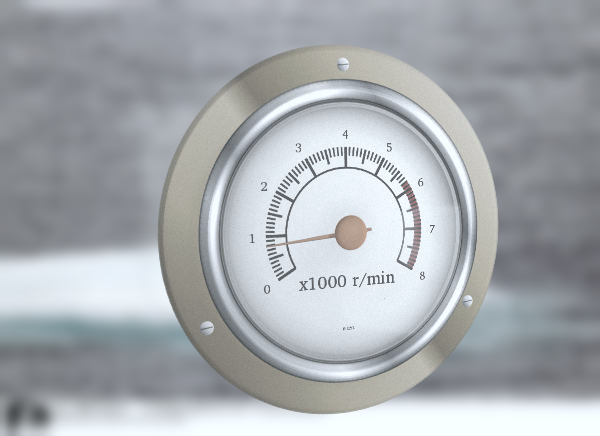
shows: 800 rpm
